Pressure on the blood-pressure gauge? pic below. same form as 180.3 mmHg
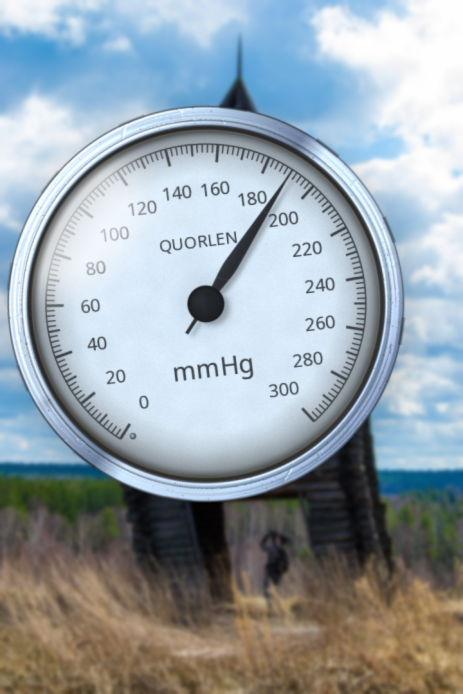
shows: 190 mmHg
